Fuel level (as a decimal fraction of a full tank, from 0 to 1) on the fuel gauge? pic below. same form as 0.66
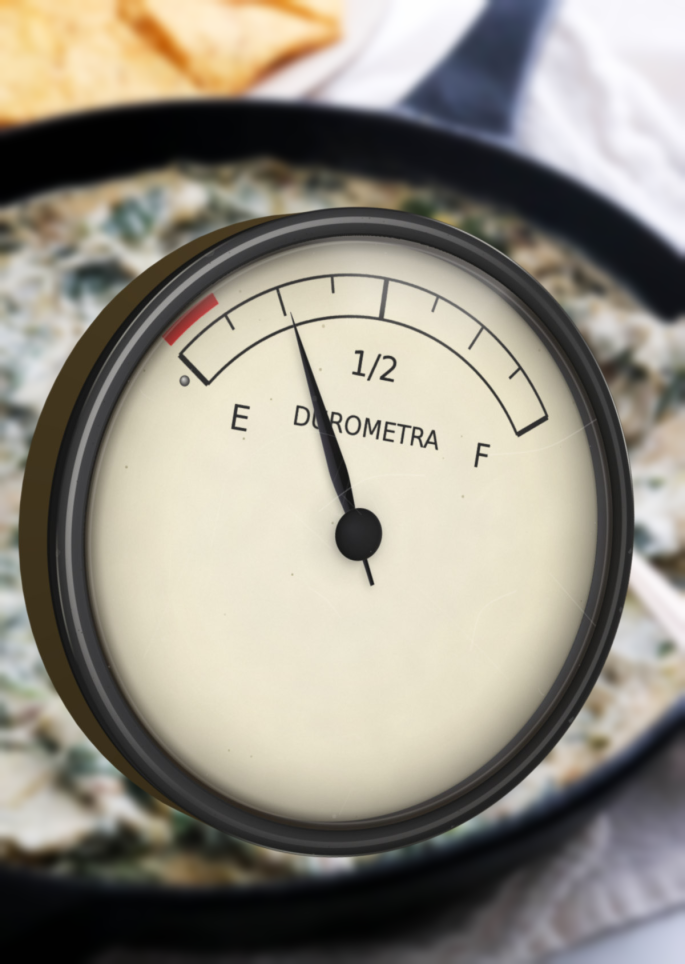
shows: 0.25
